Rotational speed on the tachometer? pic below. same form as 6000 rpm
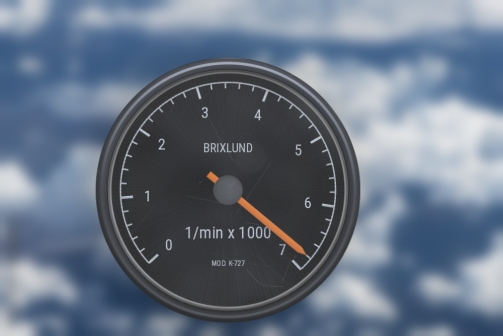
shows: 6800 rpm
